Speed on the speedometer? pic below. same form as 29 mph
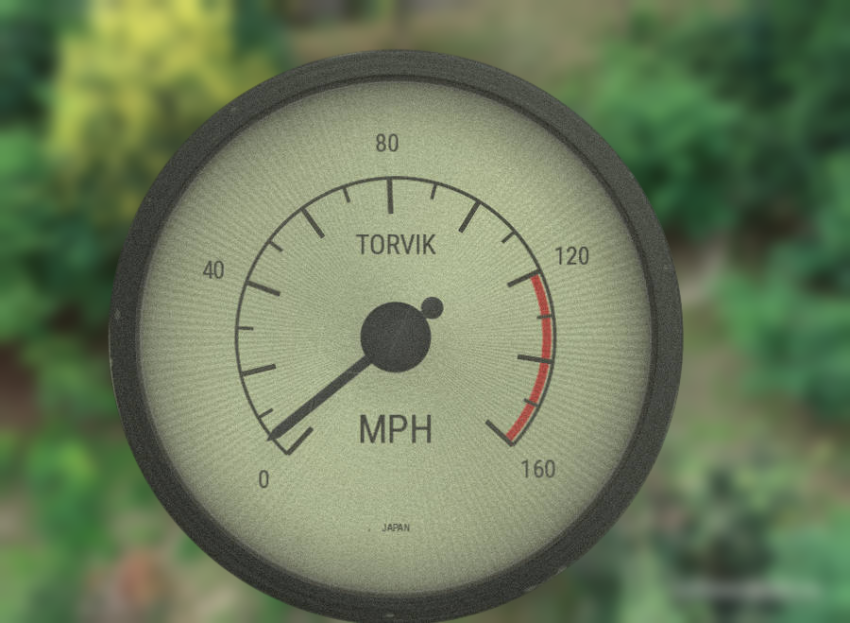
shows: 5 mph
